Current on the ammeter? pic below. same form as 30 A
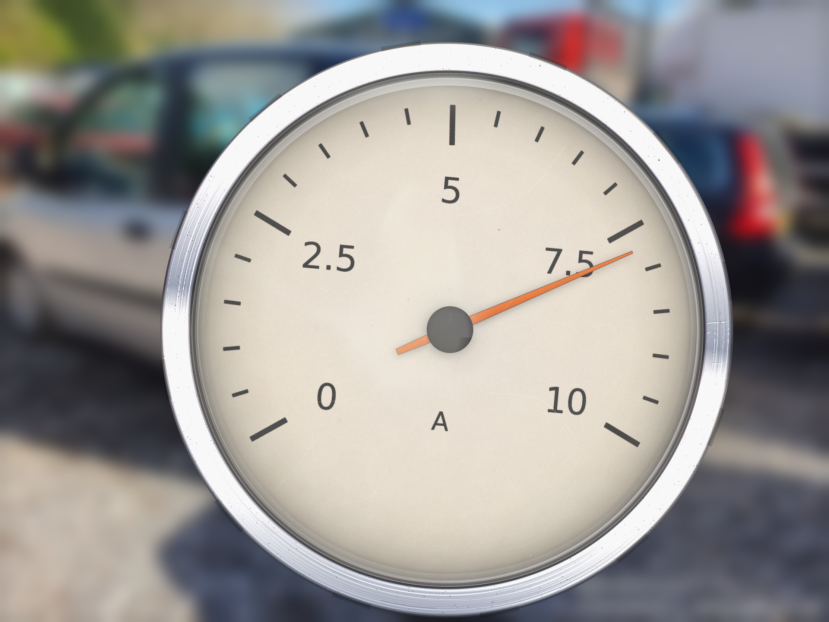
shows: 7.75 A
